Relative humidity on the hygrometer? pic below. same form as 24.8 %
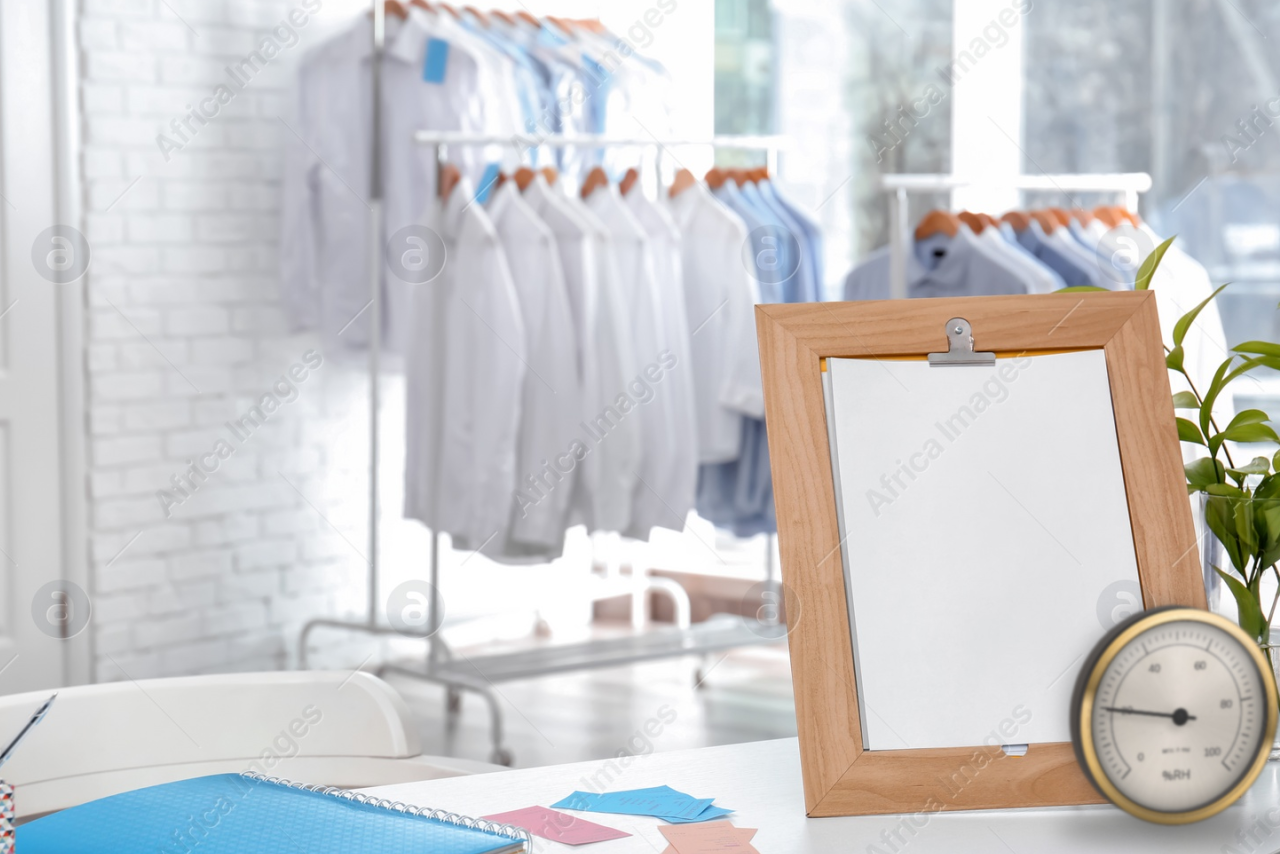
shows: 20 %
